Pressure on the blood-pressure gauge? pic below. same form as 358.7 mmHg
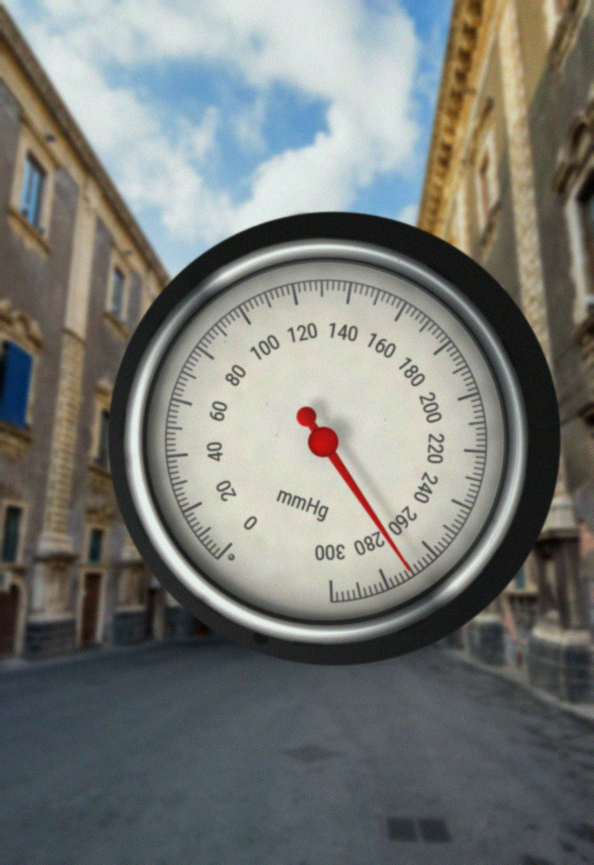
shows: 270 mmHg
